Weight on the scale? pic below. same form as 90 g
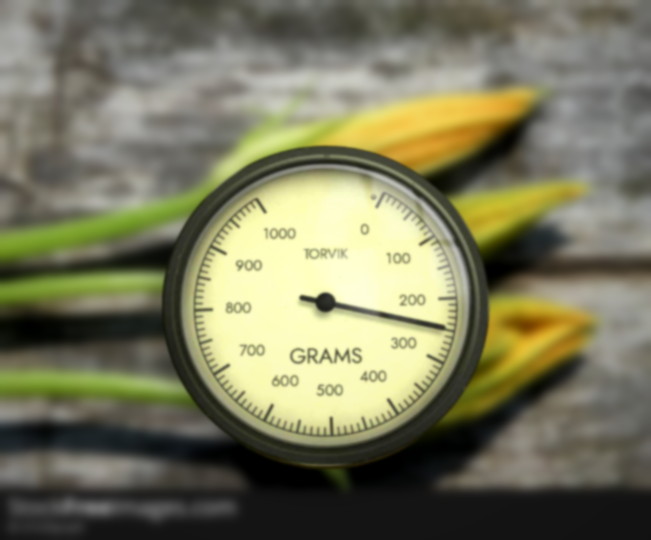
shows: 250 g
